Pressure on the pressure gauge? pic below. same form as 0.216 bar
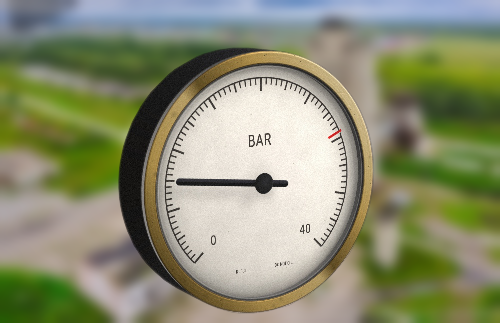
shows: 7.5 bar
